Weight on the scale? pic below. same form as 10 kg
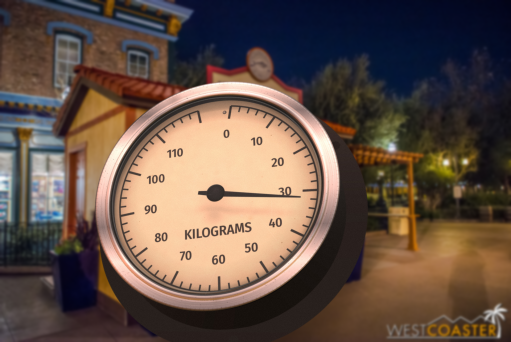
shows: 32 kg
